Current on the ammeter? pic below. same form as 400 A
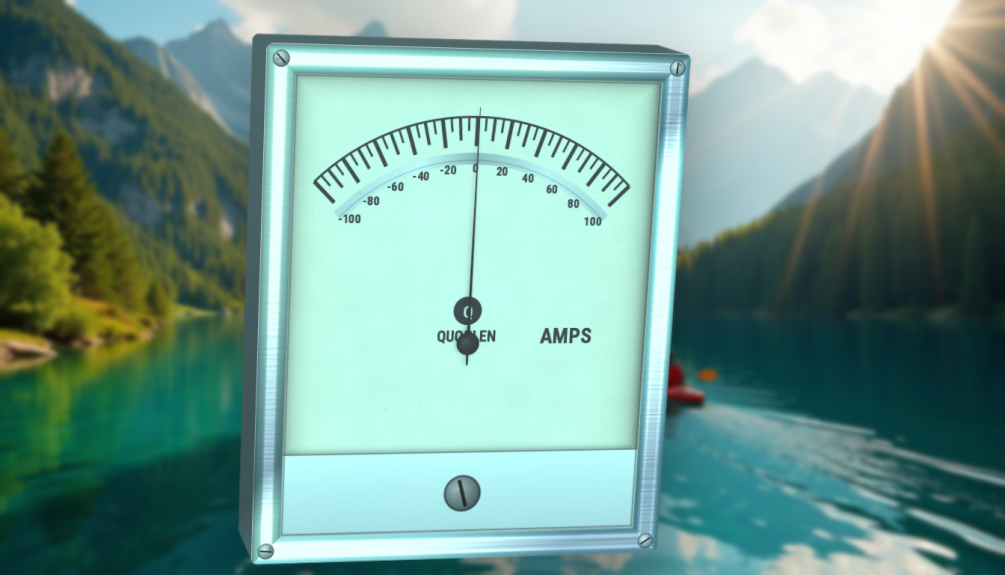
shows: 0 A
